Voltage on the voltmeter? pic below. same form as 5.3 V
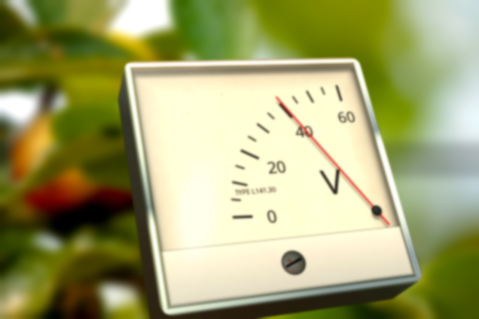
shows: 40 V
